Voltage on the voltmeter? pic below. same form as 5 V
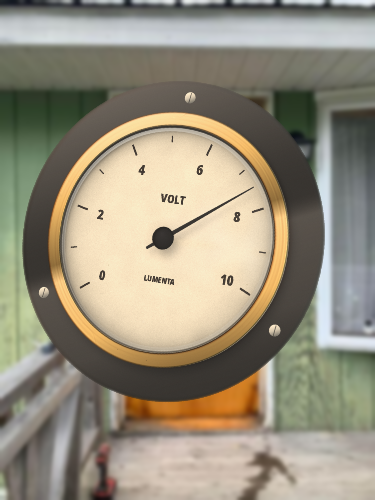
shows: 7.5 V
